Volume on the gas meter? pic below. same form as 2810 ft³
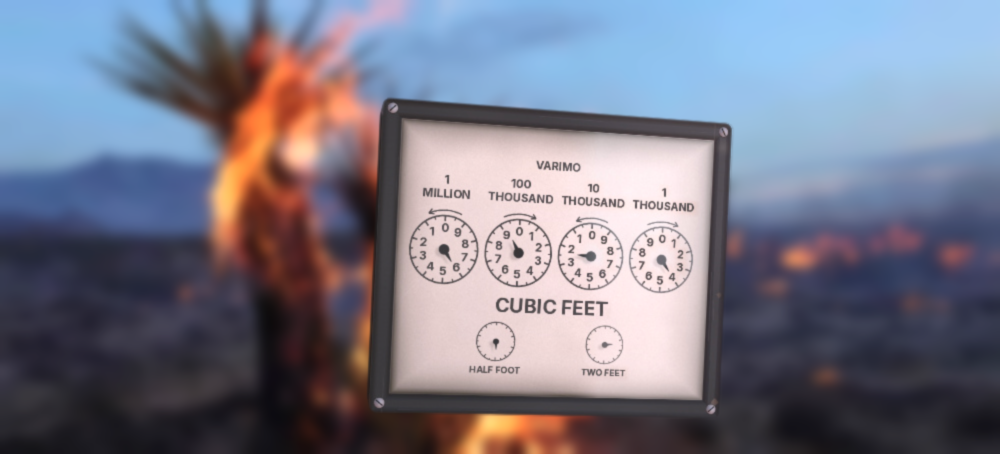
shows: 592400 ft³
